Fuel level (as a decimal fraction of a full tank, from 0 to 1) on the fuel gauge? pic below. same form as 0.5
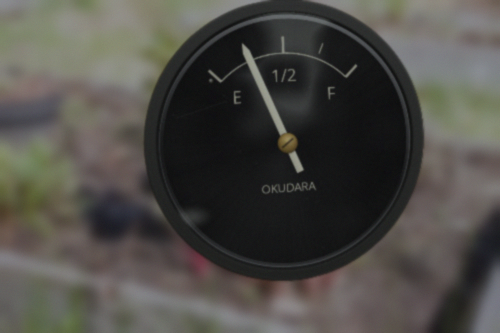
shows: 0.25
